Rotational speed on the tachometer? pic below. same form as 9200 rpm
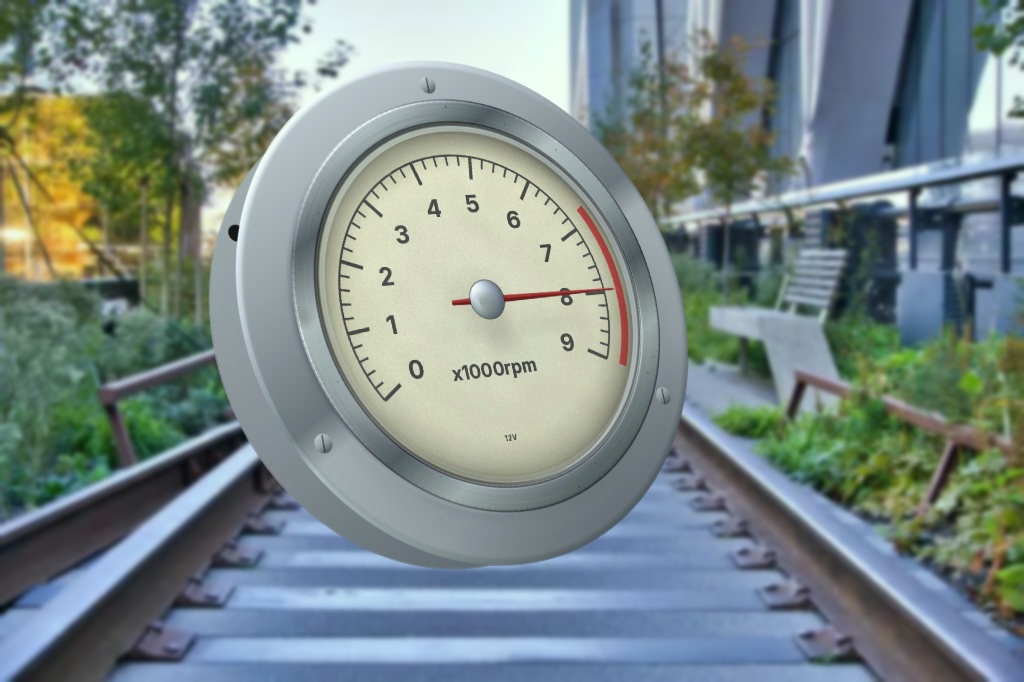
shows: 8000 rpm
